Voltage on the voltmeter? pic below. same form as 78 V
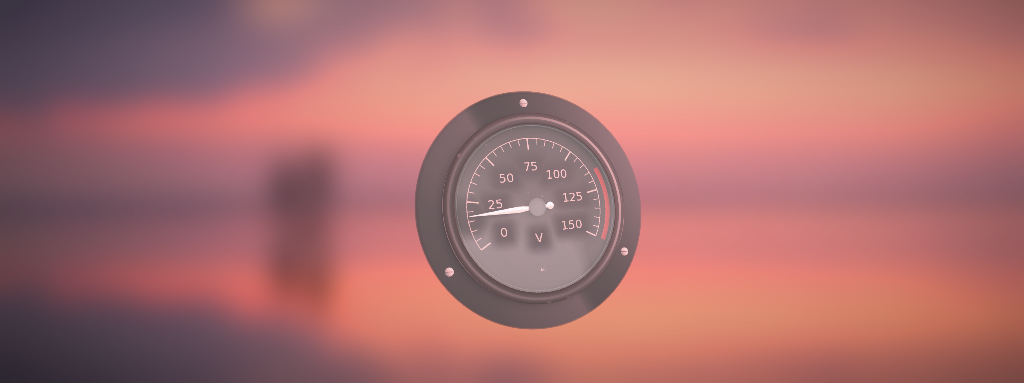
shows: 17.5 V
